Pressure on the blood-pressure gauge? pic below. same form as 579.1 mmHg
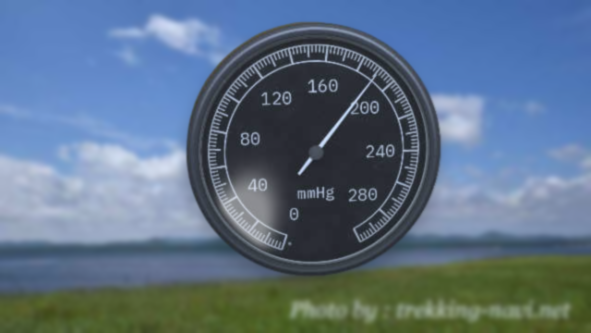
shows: 190 mmHg
